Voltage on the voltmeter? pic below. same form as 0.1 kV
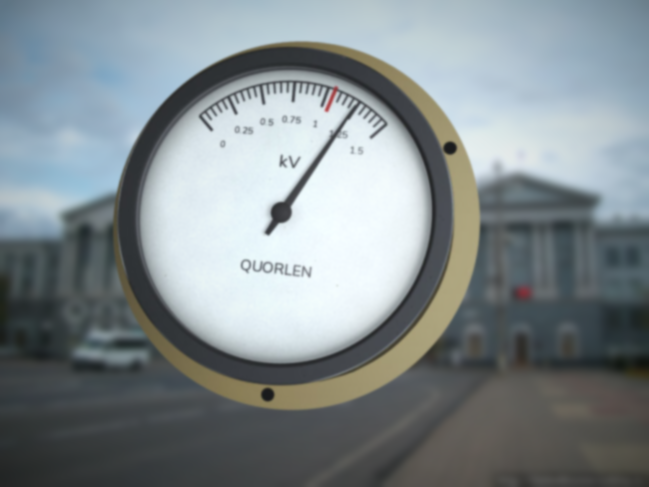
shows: 1.25 kV
